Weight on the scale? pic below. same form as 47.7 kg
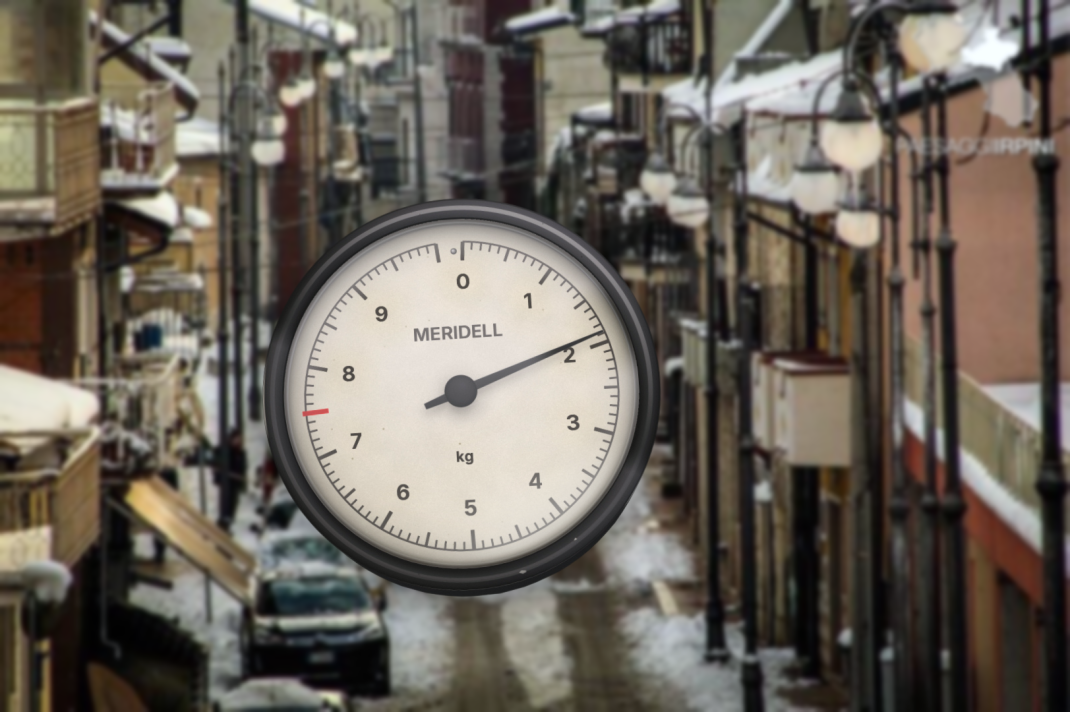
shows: 1.9 kg
